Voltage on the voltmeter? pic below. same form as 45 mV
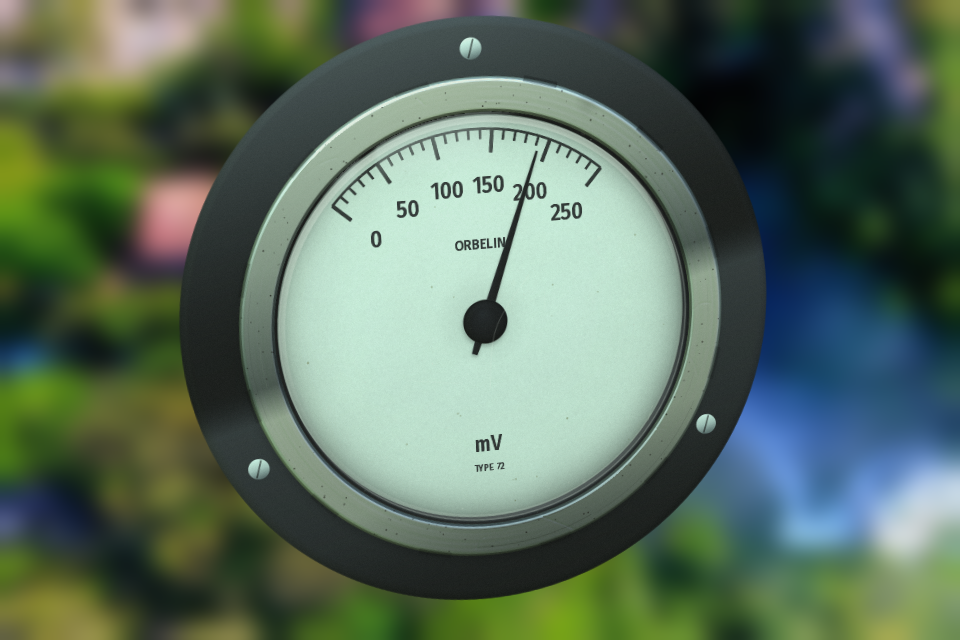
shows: 190 mV
